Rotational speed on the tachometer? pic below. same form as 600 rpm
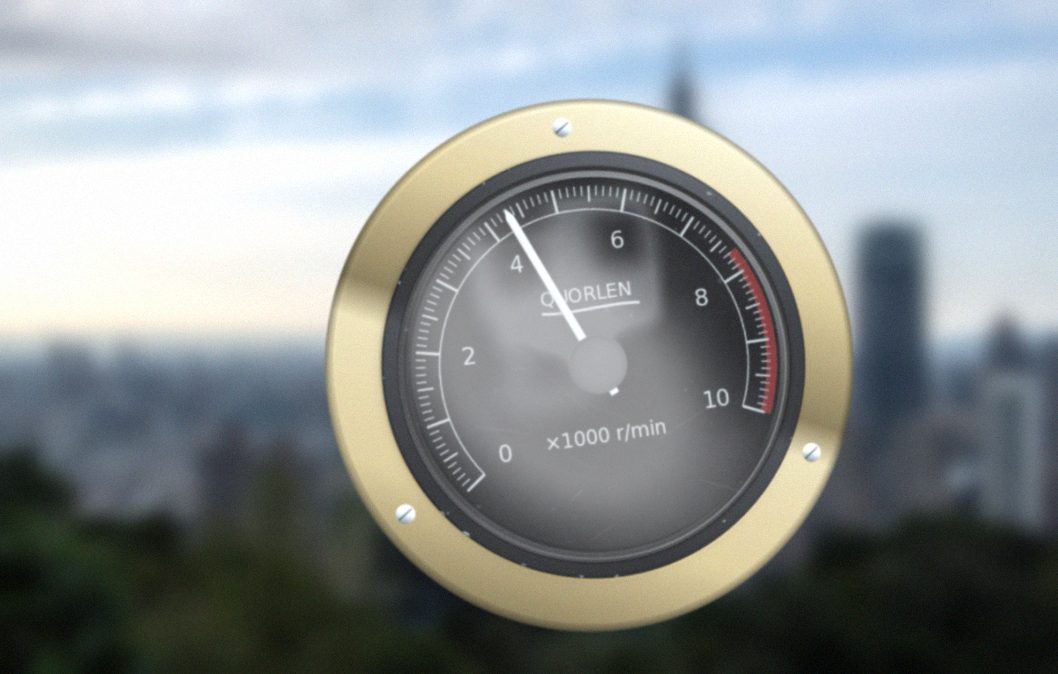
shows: 4300 rpm
